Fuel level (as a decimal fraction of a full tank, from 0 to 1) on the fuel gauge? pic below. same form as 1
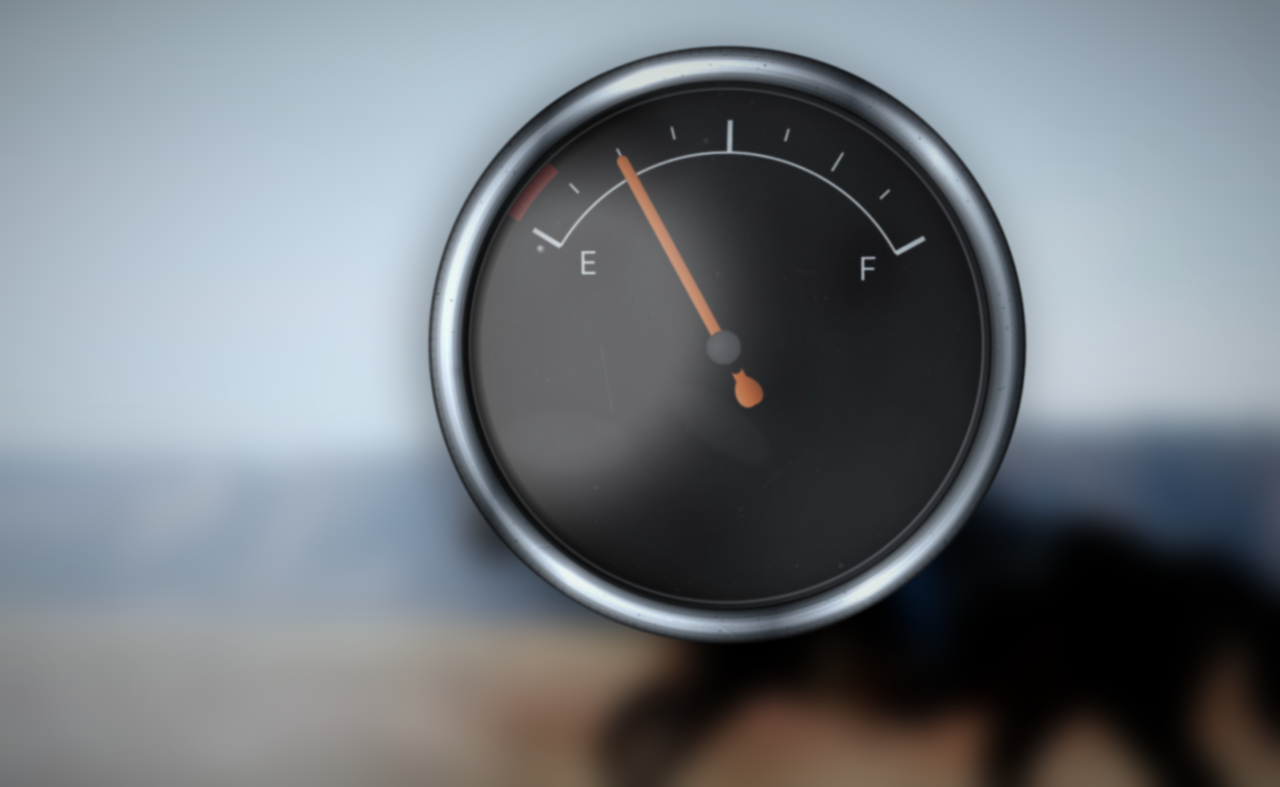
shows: 0.25
